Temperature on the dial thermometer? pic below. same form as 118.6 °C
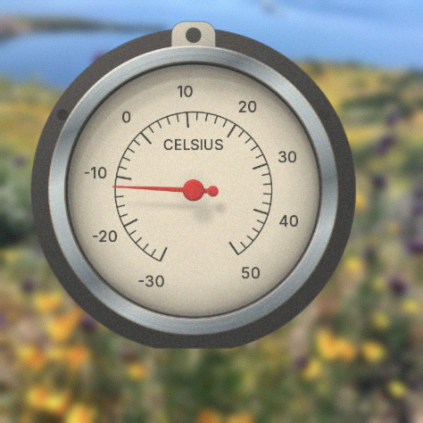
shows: -12 °C
